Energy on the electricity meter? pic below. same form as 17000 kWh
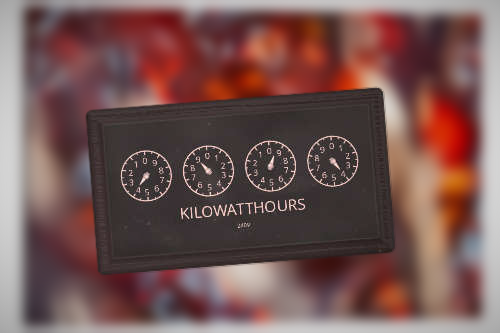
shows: 3894 kWh
